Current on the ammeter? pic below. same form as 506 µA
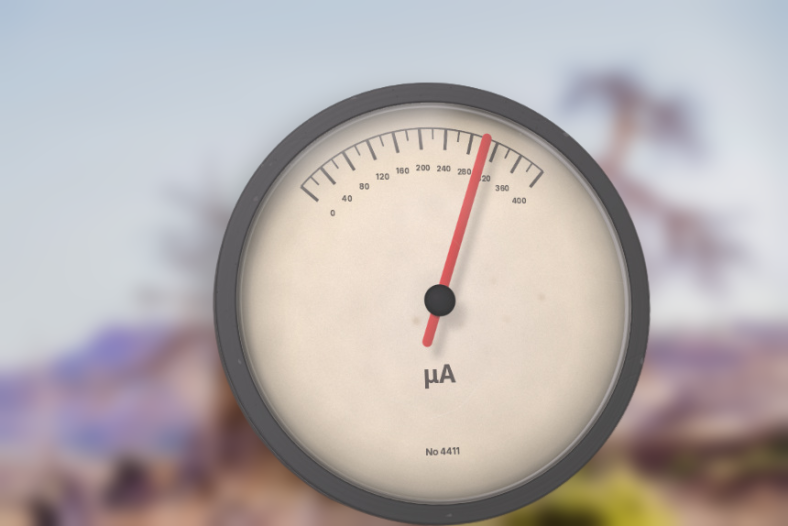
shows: 300 µA
